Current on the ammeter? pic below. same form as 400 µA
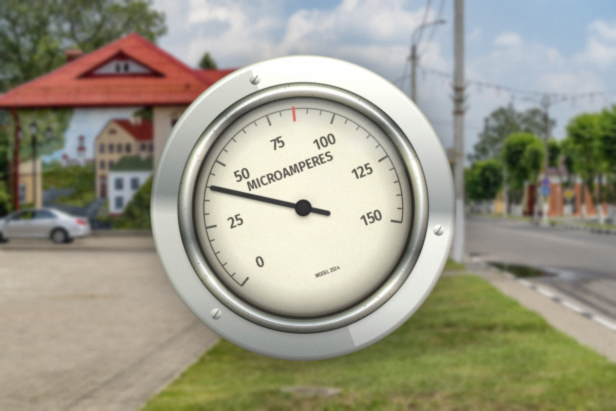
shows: 40 µA
